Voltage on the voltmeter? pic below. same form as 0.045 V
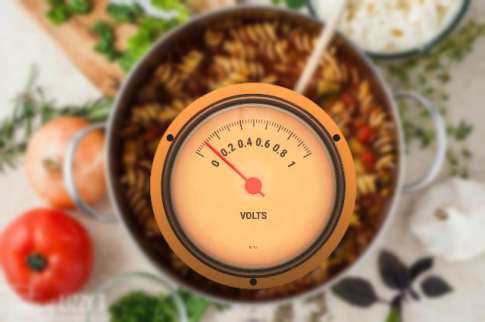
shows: 0.1 V
